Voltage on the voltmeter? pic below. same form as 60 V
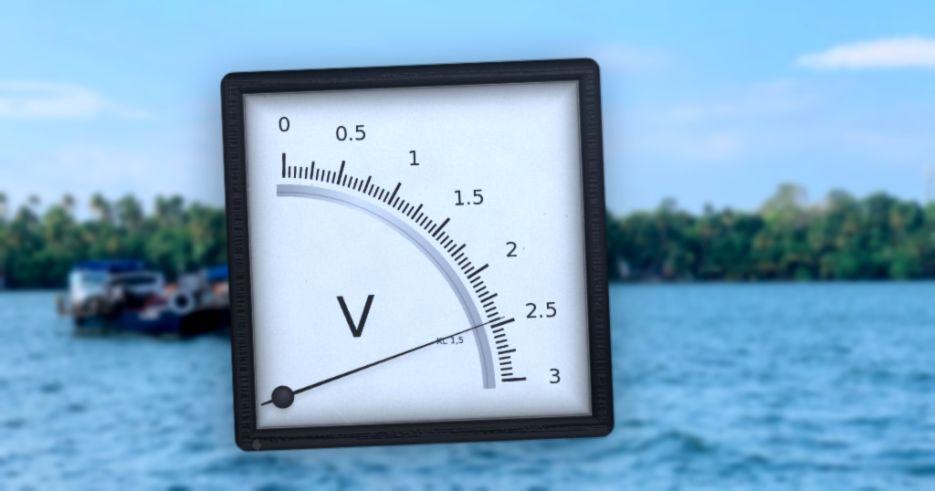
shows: 2.45 V
